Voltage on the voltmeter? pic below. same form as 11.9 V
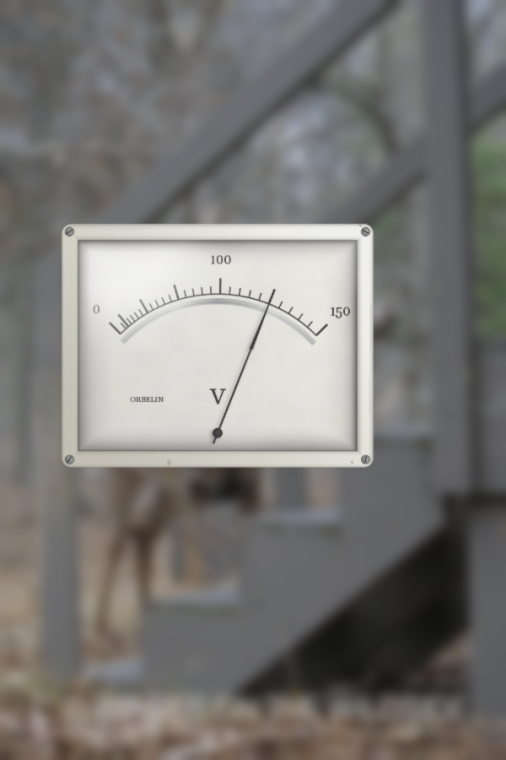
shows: 125 V
